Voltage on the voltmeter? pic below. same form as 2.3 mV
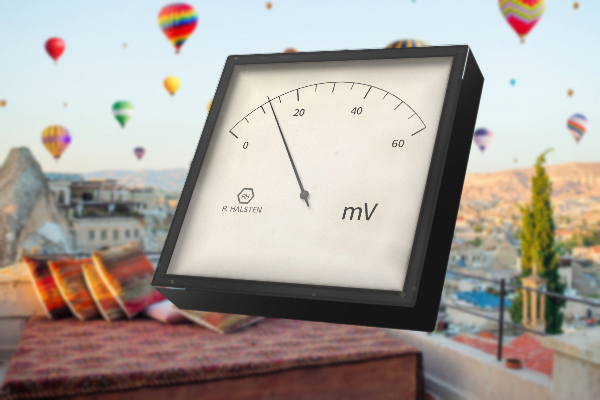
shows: 12.5 mV
